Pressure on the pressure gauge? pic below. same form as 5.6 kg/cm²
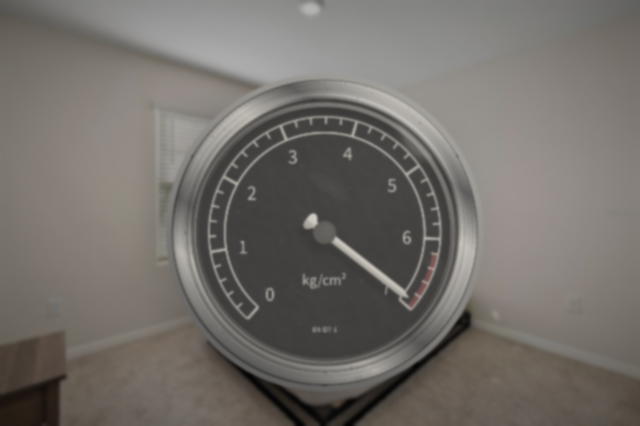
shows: 6.9 kg/cm²
